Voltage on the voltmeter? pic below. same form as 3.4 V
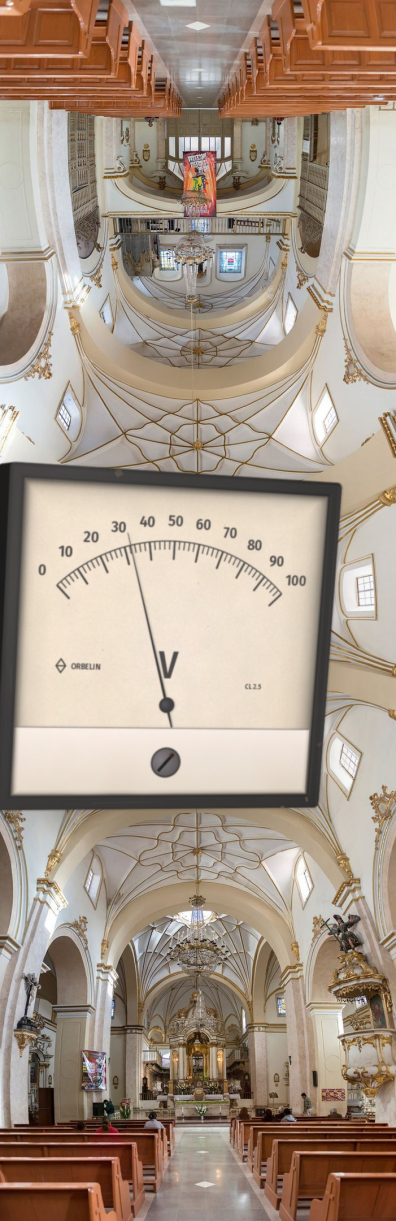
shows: 32 V
